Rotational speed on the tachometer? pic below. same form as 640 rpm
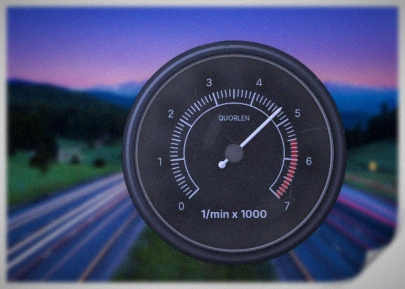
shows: 4700 rpm
